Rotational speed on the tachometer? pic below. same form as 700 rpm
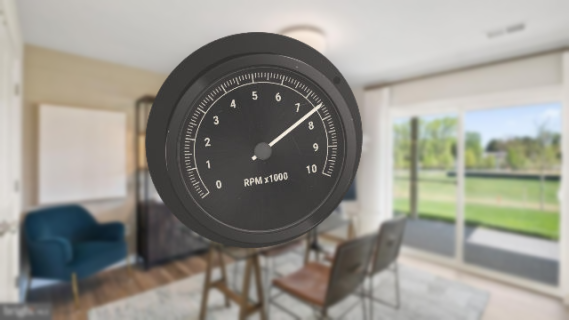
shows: 7500 rpm
